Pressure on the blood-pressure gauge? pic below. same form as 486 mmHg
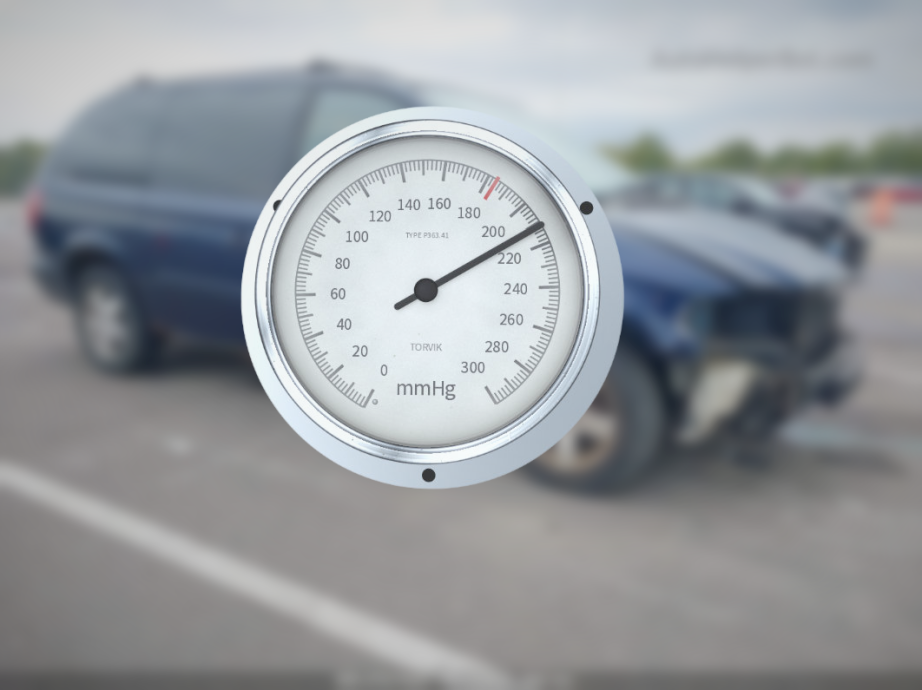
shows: 212 mmHg
